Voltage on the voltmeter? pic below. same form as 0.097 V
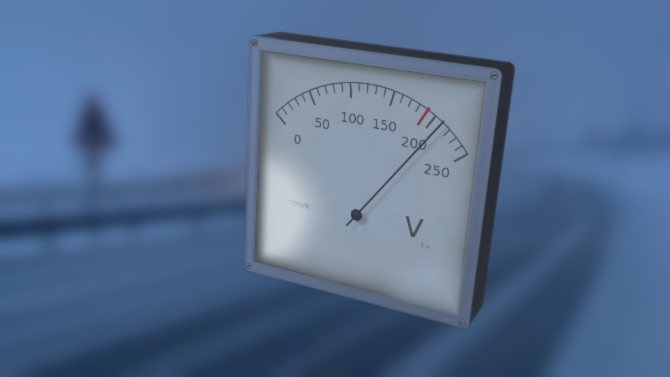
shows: 210 V
